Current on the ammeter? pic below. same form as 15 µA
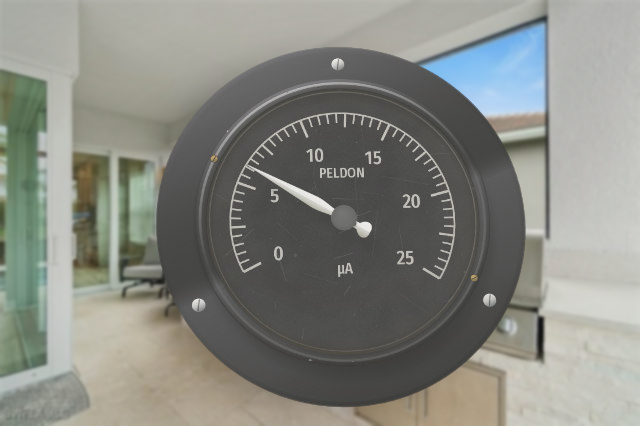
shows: 6 µA
